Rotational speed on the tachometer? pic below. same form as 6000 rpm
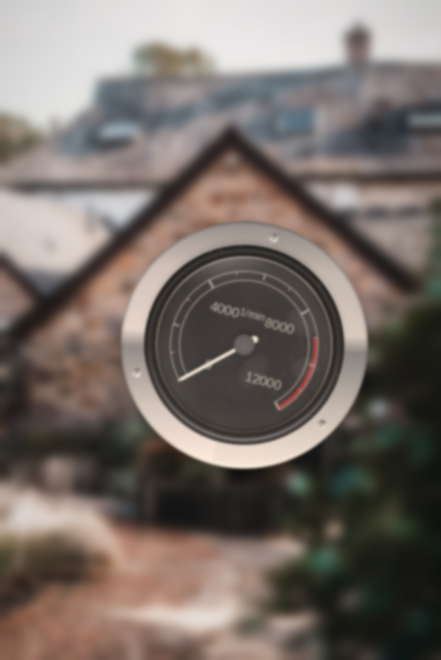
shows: 0 rpm
